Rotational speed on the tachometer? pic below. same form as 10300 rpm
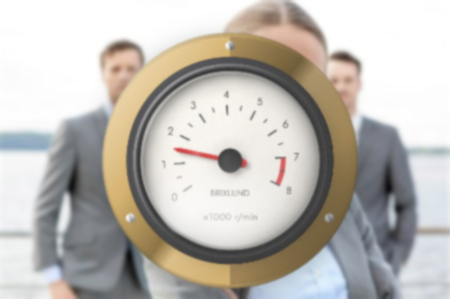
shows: 1500 rpm
